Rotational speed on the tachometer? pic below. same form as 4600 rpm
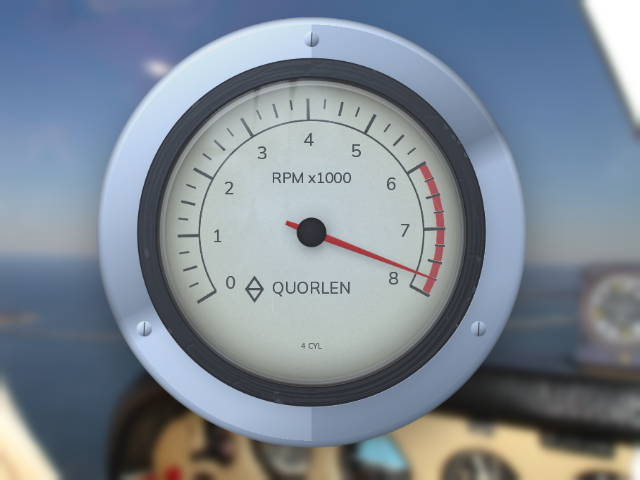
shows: 7750 rpm
